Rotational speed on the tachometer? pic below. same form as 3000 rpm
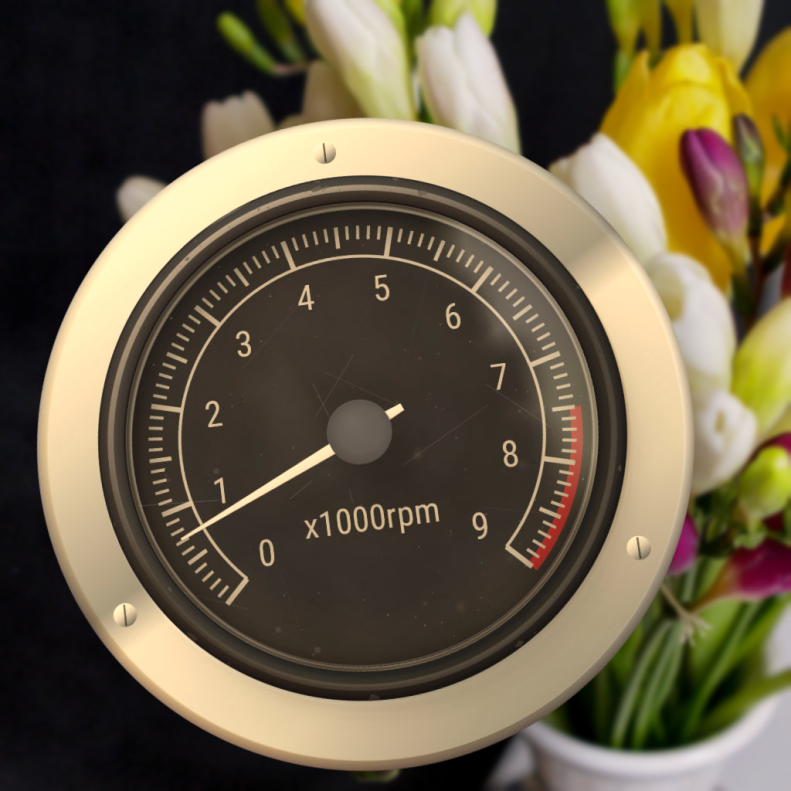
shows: 700 rpm
